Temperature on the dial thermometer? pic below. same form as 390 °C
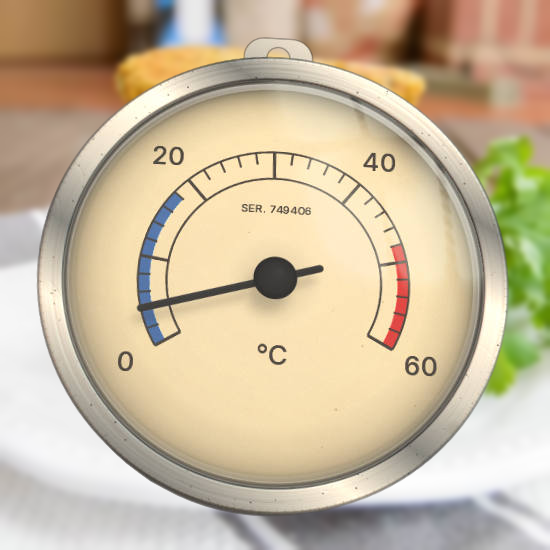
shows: 4 °C
